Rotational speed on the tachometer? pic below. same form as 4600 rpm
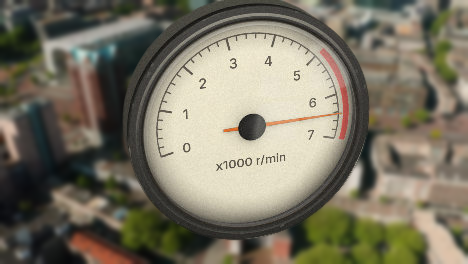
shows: 6400 rpm
